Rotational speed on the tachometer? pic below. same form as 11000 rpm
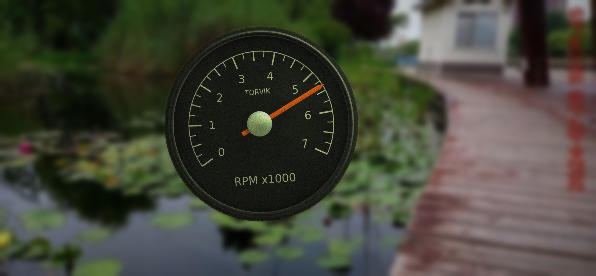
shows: 5375 rpm
